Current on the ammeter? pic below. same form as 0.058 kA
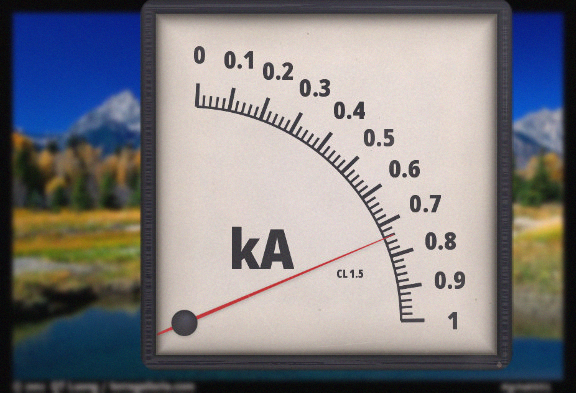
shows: 0.74 kA
